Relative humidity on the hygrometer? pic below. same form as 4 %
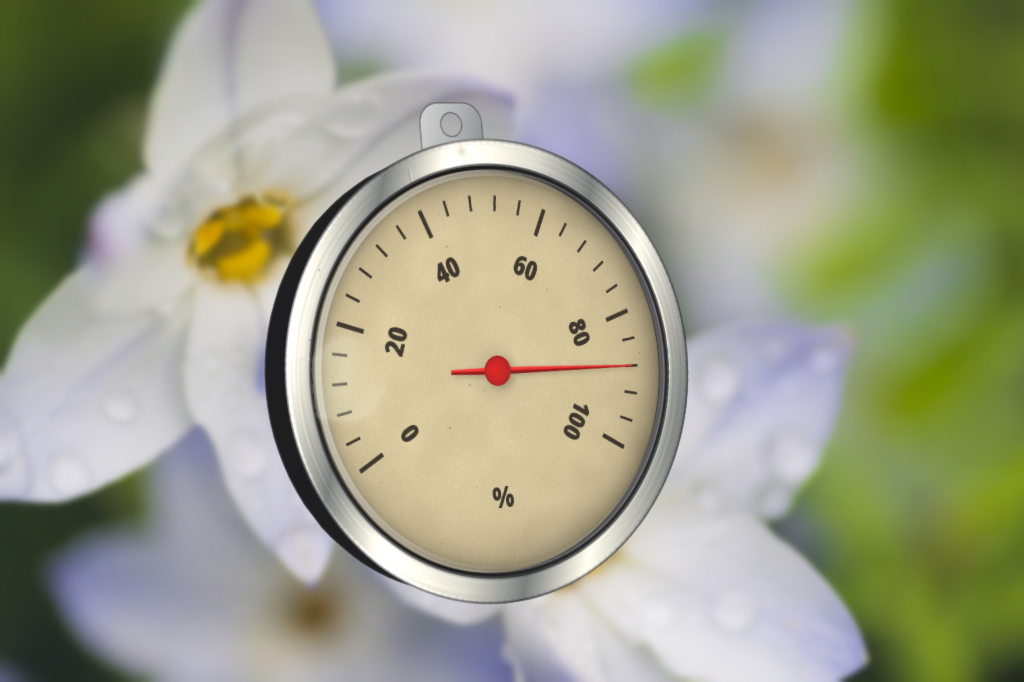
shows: 88 %
